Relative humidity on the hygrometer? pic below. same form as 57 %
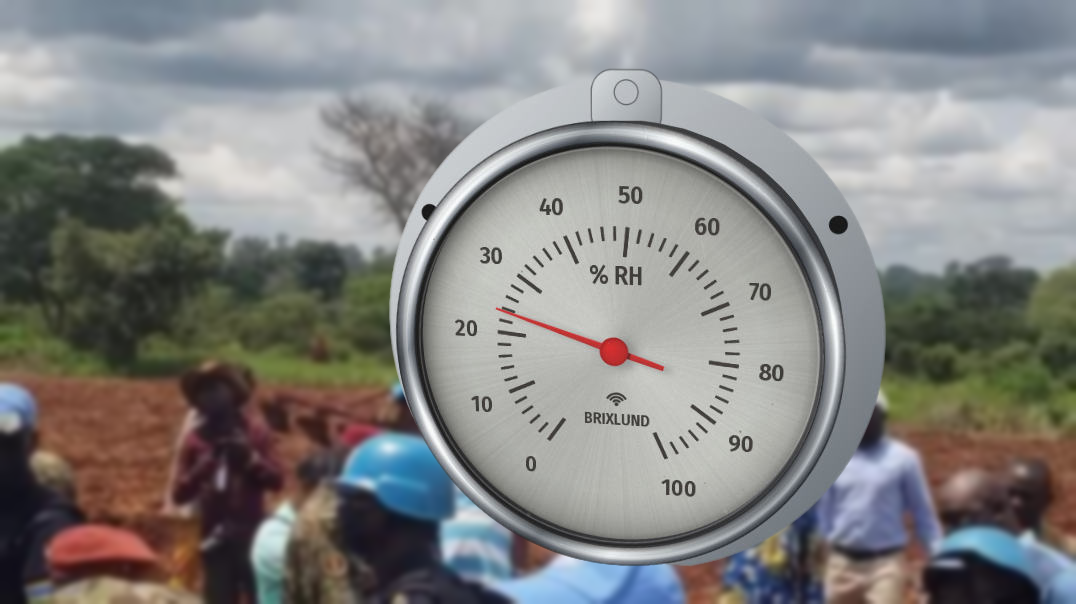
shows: 24 %
